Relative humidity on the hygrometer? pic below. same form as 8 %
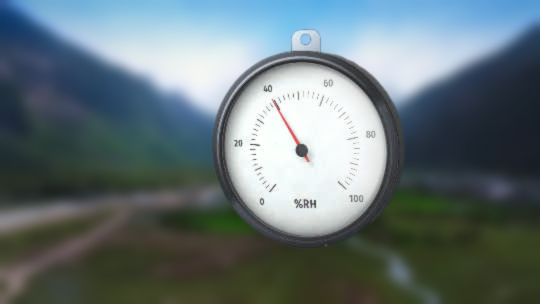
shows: 40 %
